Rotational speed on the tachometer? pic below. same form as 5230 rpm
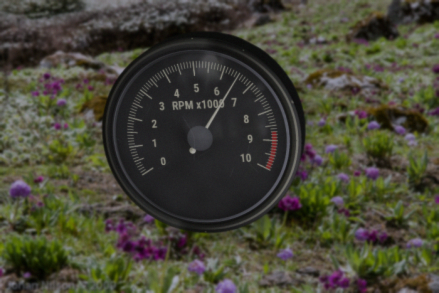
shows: 6500 rpm
